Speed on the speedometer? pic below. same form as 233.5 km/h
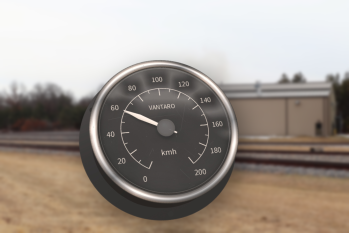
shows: 60 km/h
